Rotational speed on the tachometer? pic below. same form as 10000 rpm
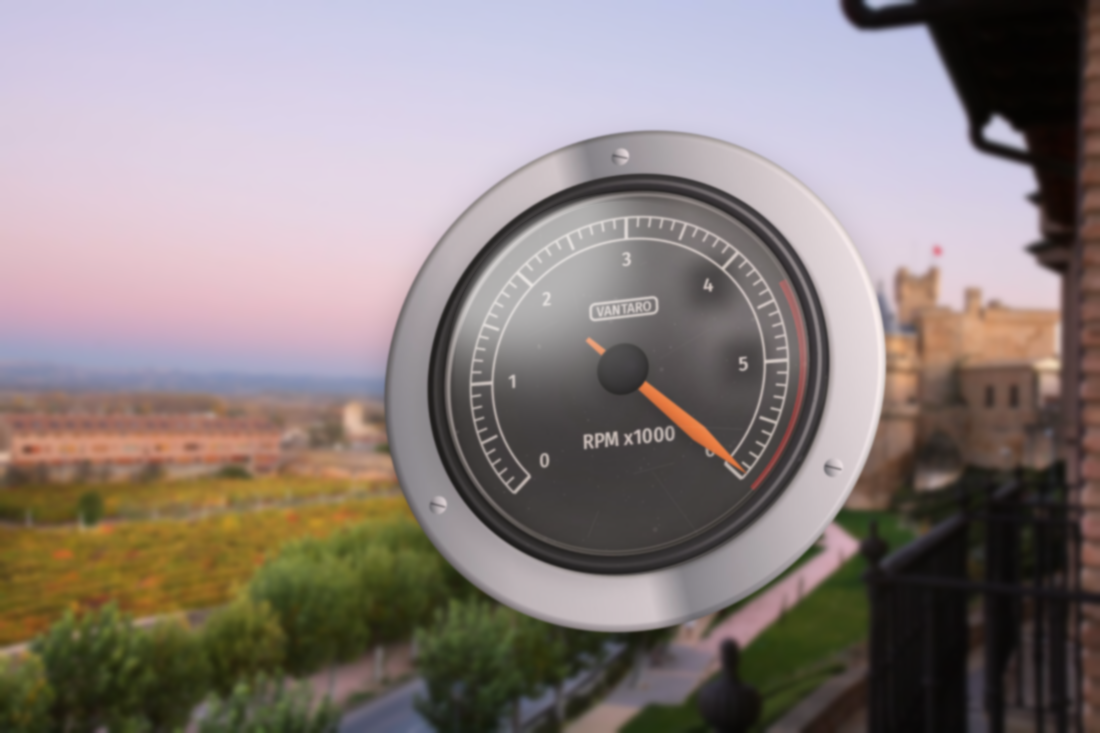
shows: 5950 rpm
